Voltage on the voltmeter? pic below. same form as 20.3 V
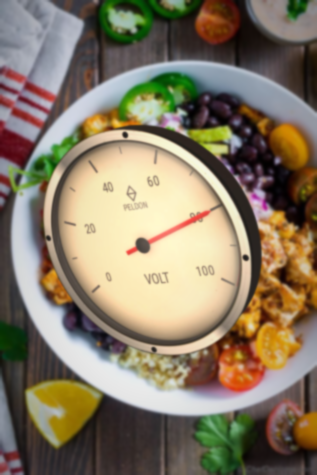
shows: 80 V
